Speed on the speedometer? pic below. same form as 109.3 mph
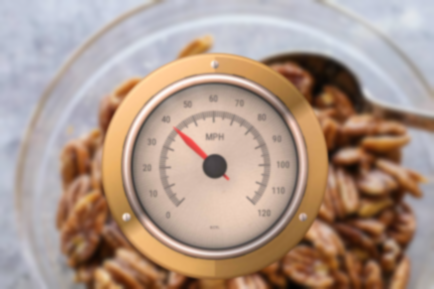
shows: 40 mph
